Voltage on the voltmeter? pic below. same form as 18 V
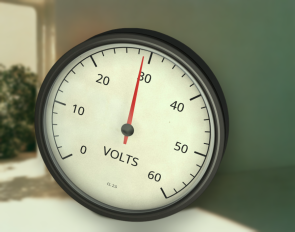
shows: 29 V
